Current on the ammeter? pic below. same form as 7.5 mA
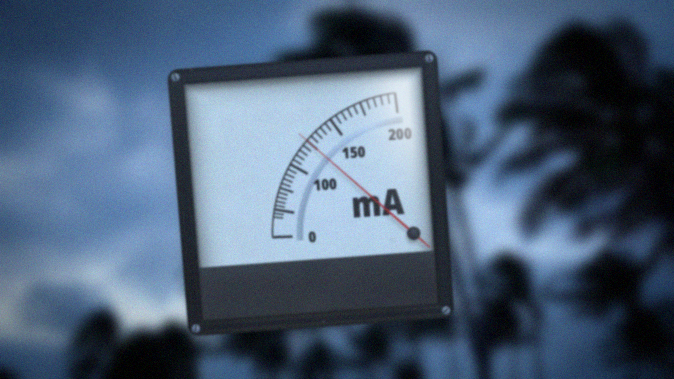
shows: 125 mA
